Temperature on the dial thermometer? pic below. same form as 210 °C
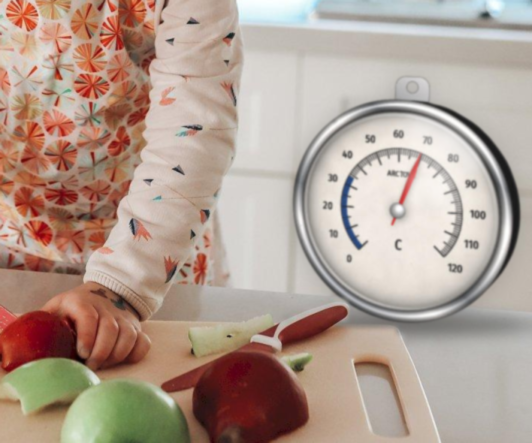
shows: 70 °C
